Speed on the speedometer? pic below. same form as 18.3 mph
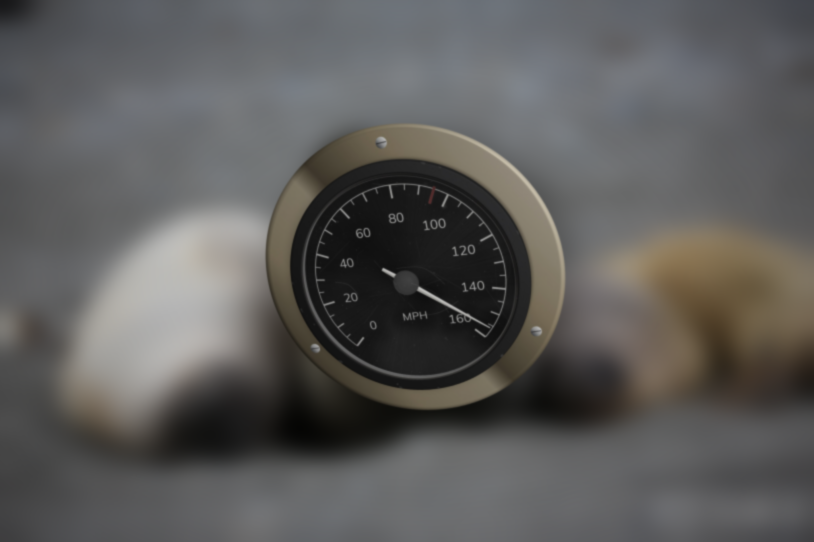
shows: 155 mph
